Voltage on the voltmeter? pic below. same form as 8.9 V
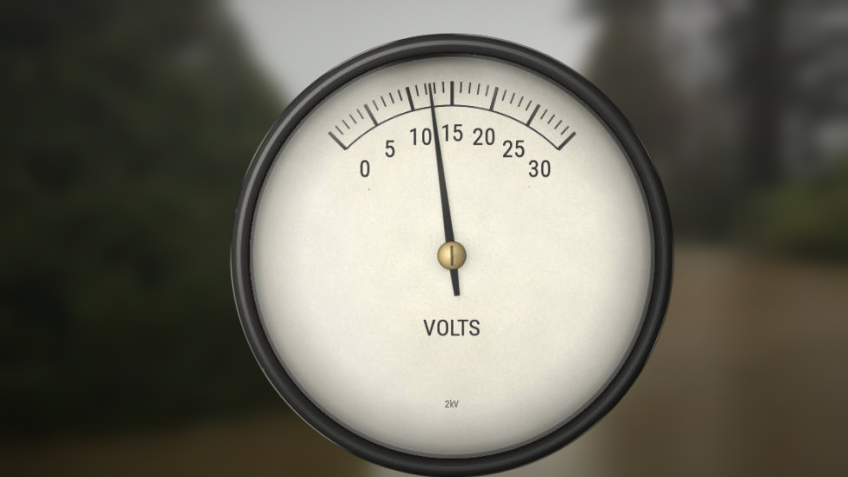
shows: 12.5 V
